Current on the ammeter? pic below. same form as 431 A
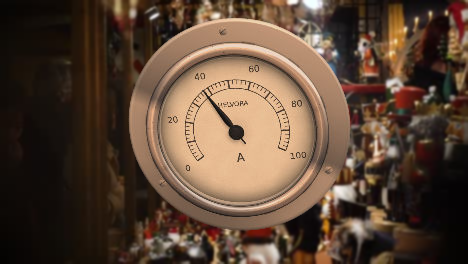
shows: 38 A
